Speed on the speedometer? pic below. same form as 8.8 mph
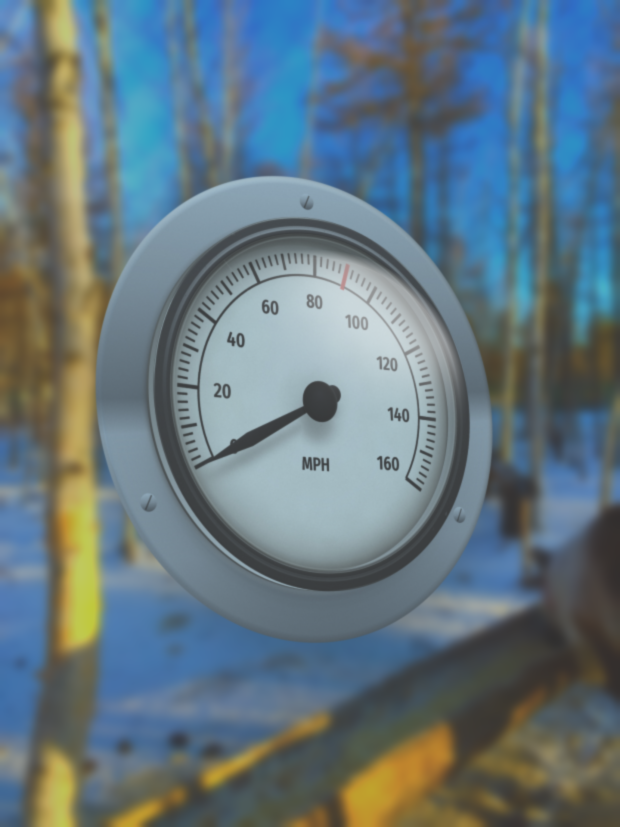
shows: 0 mph
